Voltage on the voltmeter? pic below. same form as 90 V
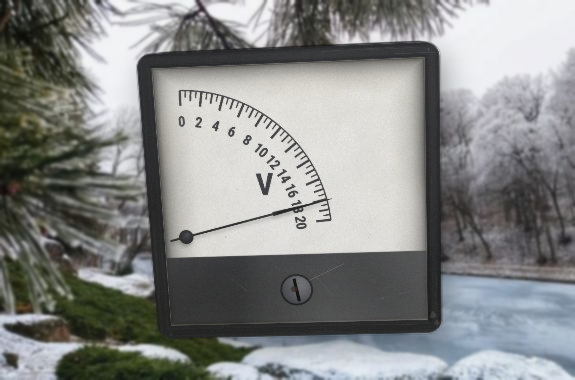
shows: 18 V
